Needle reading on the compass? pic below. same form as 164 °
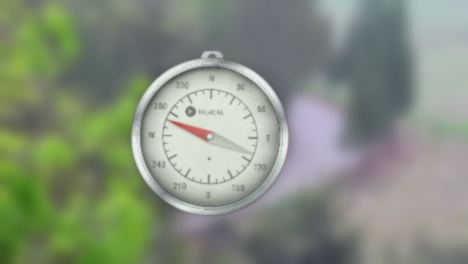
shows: 290 °
